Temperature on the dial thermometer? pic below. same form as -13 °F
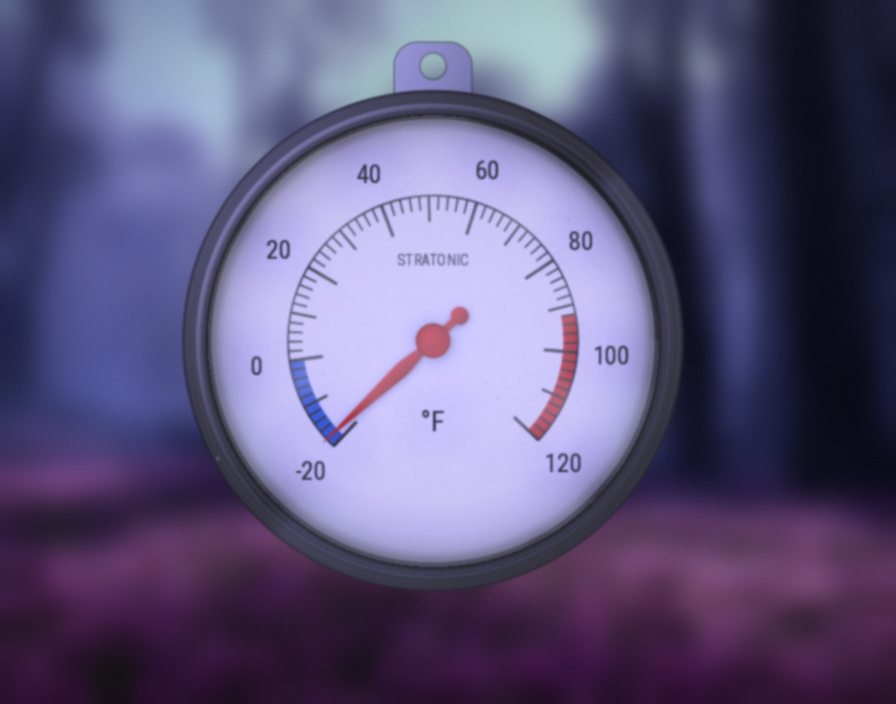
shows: -18 °F
